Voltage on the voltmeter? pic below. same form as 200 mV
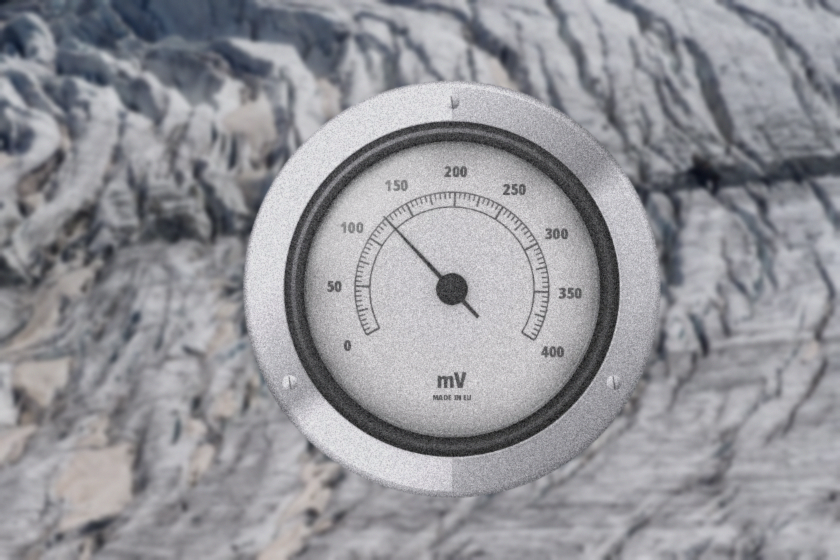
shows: 125 mV
